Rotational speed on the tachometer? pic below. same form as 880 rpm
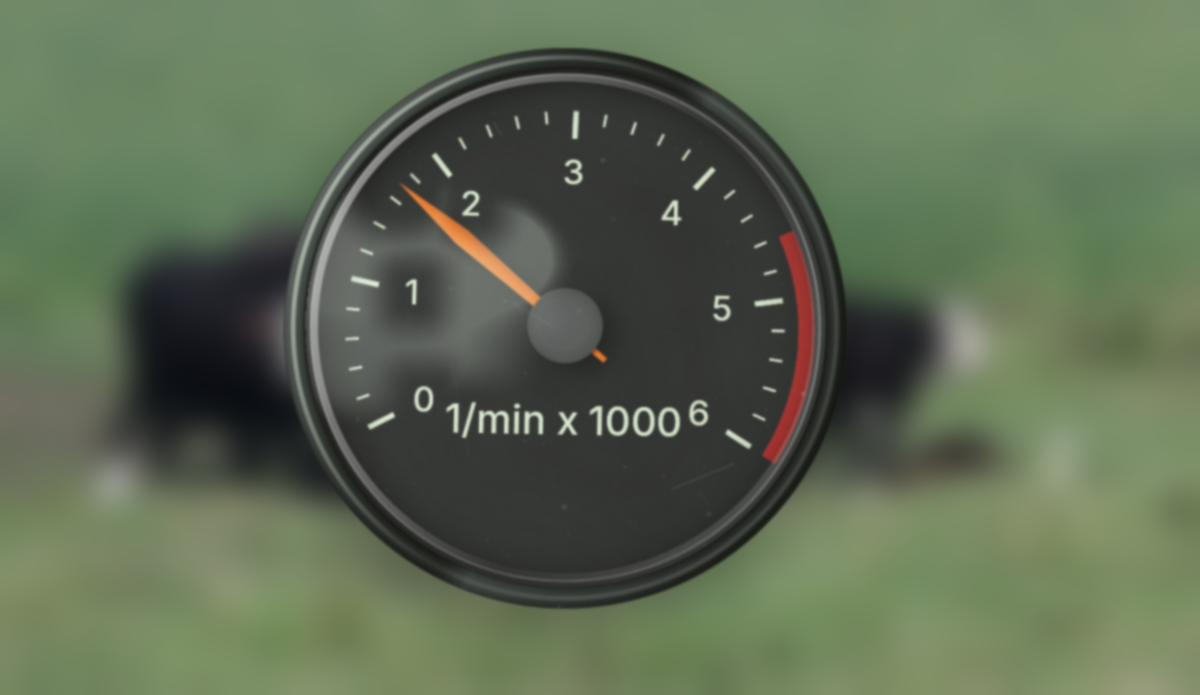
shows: 1700 rpm
